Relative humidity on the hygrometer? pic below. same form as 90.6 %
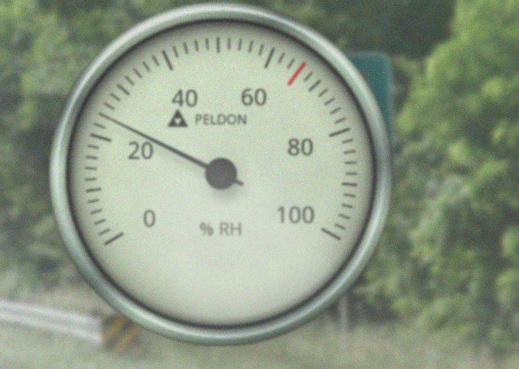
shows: 24 %
